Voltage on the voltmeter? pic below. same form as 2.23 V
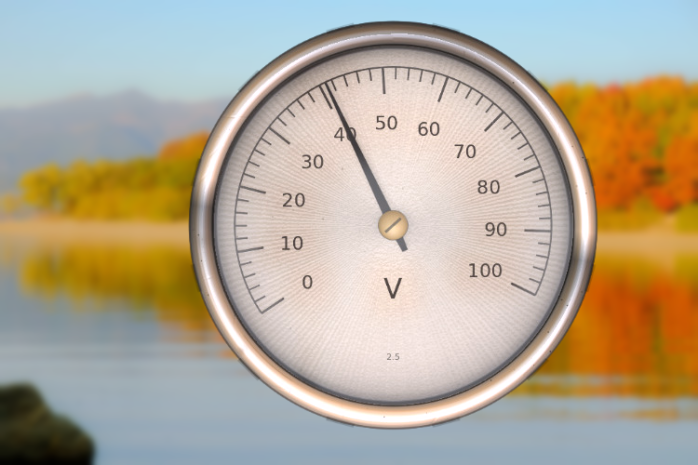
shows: 41 V
